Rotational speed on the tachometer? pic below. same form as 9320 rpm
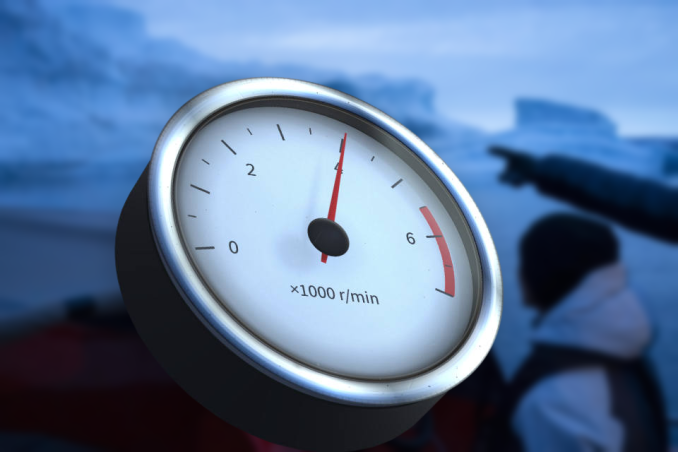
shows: 4000 rpm
